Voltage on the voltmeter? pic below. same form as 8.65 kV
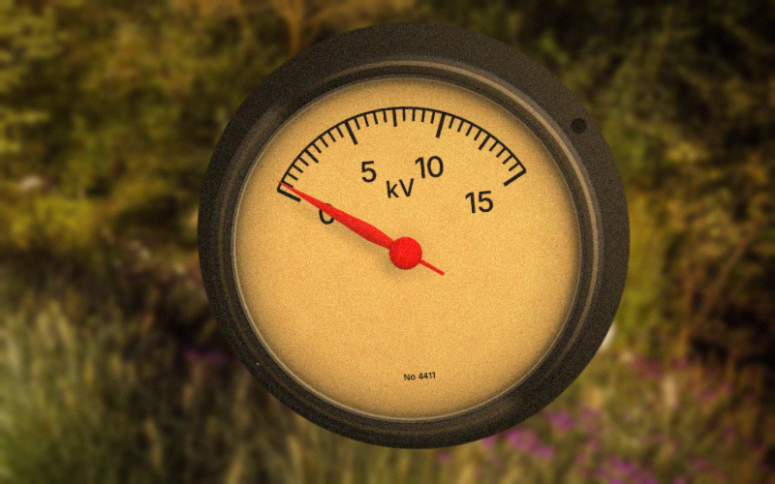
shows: 0.5 kV
